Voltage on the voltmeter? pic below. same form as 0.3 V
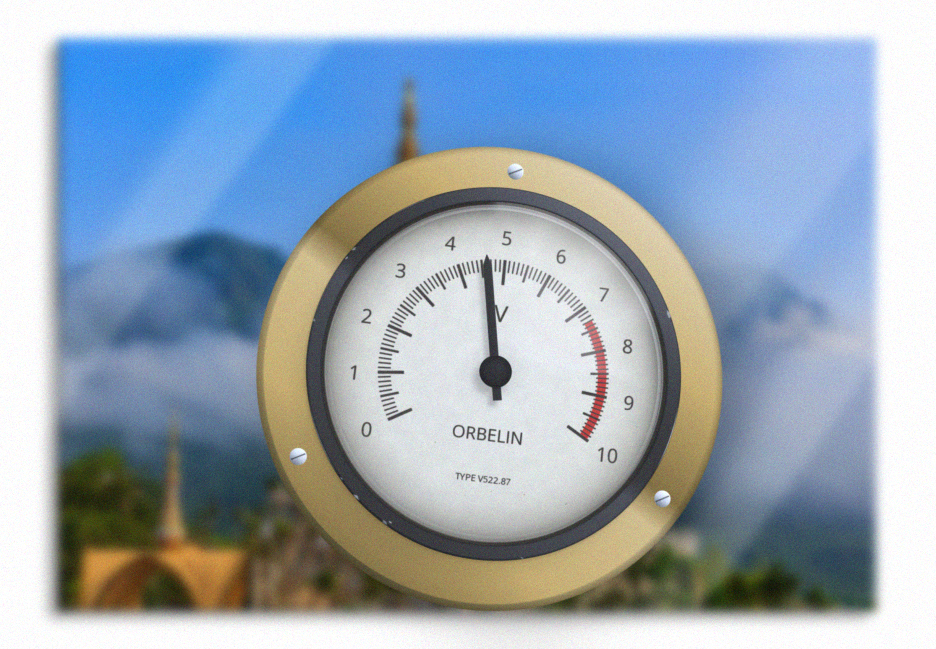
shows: 4.6 V
